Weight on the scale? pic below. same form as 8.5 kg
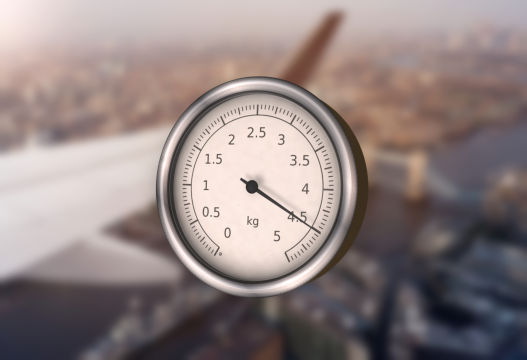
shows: 4.5 kg
